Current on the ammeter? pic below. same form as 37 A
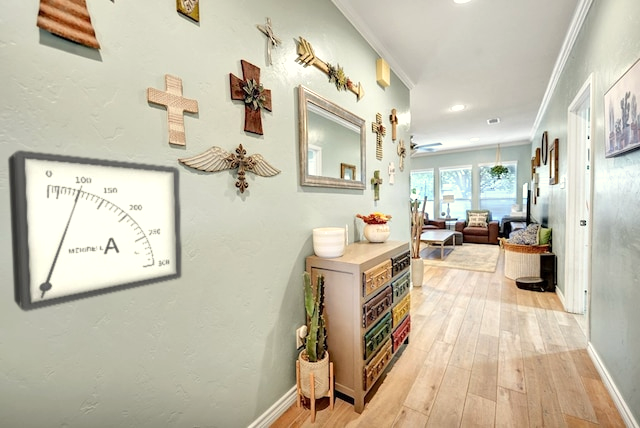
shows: 100 A
